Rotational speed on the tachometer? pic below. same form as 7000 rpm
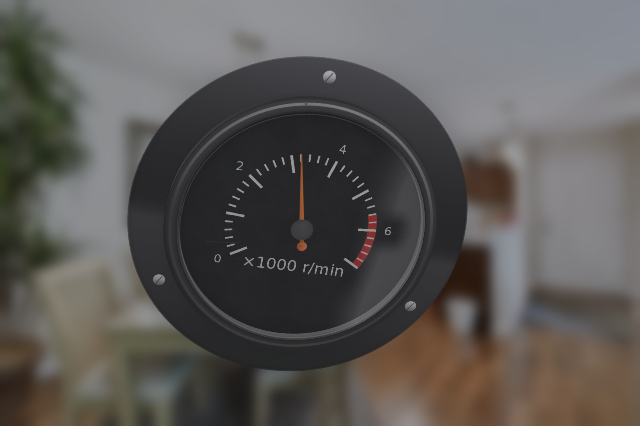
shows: 3200 rpm
